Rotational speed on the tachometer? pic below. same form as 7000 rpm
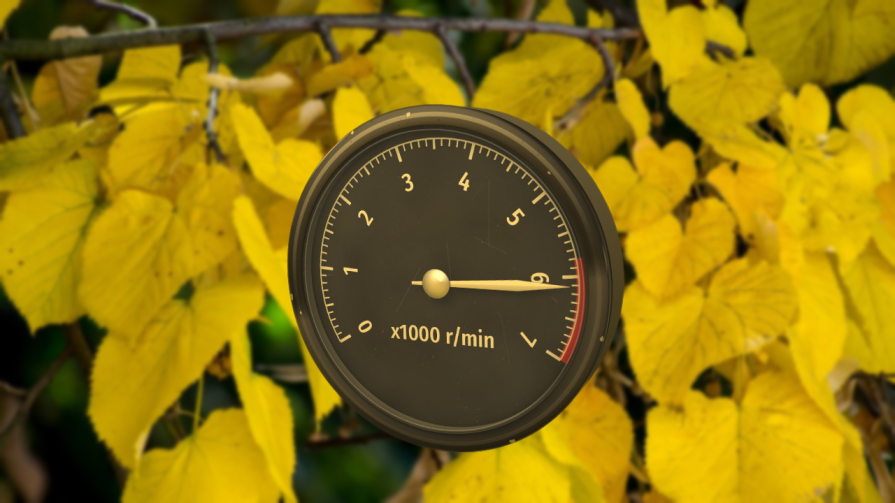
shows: 6100 rpm
